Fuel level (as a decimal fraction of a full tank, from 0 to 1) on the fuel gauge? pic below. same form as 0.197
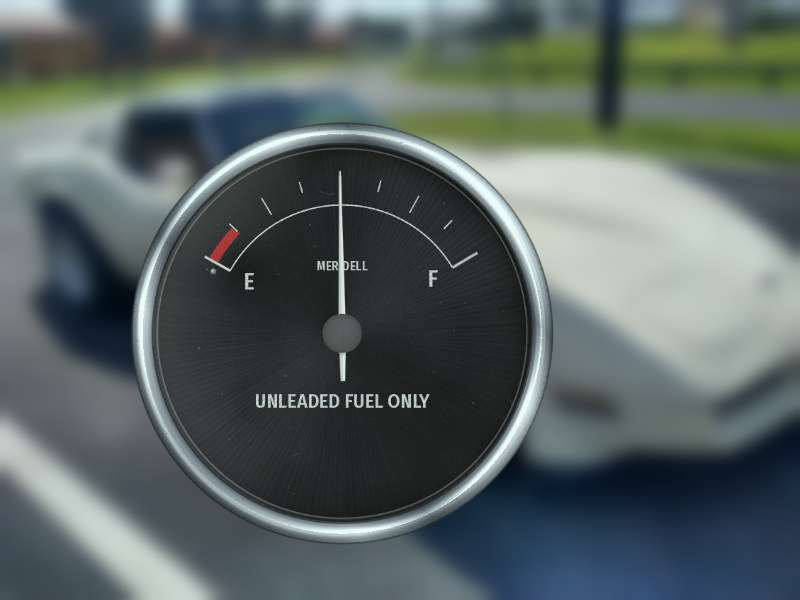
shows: 0.5
